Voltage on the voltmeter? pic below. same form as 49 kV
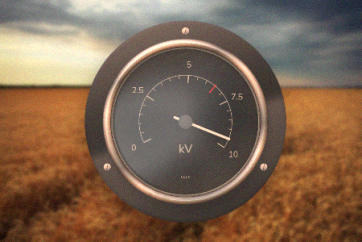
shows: 9.5 kV
